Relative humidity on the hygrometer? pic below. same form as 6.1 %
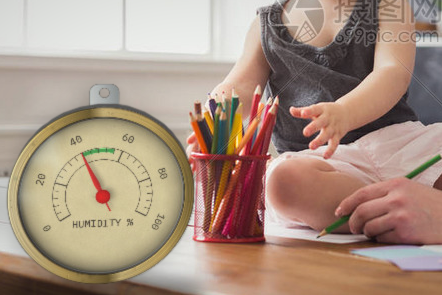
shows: 40 %
